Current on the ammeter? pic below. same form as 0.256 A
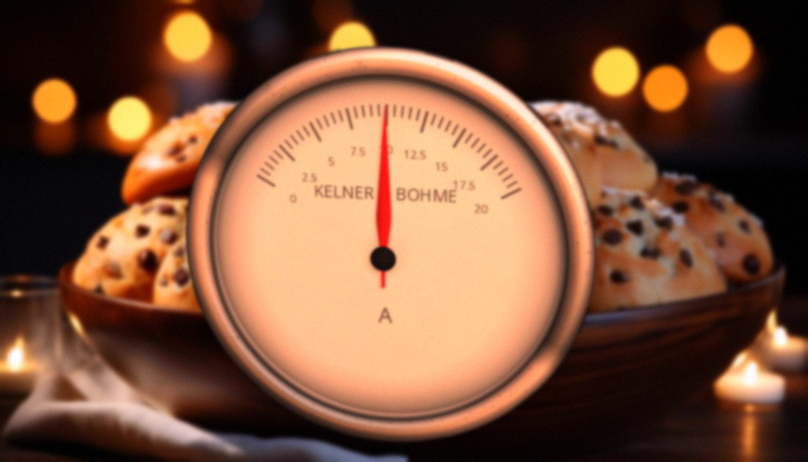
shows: 10 A
